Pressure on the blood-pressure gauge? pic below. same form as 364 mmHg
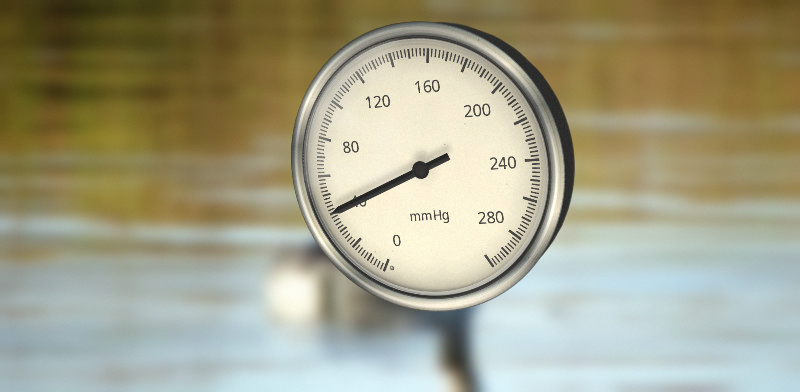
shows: 40 mmHg
